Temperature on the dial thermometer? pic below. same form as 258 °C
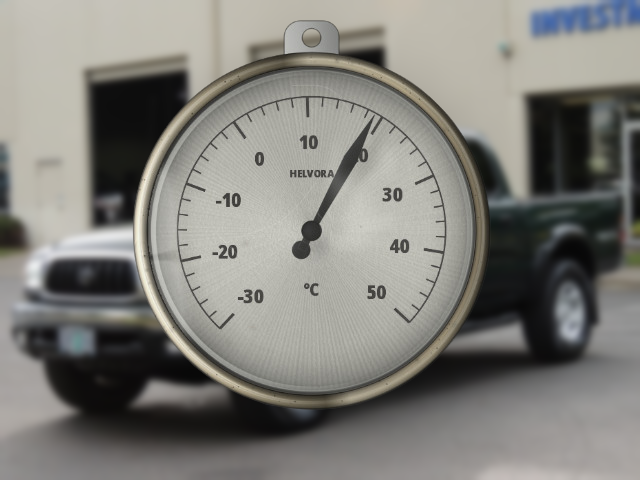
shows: 19 °C
